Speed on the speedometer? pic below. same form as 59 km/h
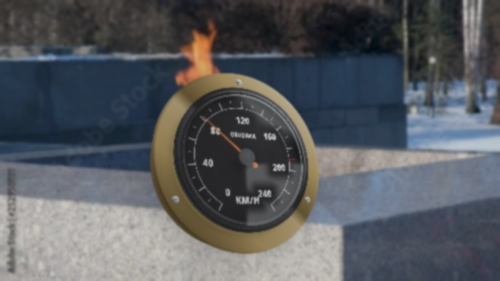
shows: 80 km/h
